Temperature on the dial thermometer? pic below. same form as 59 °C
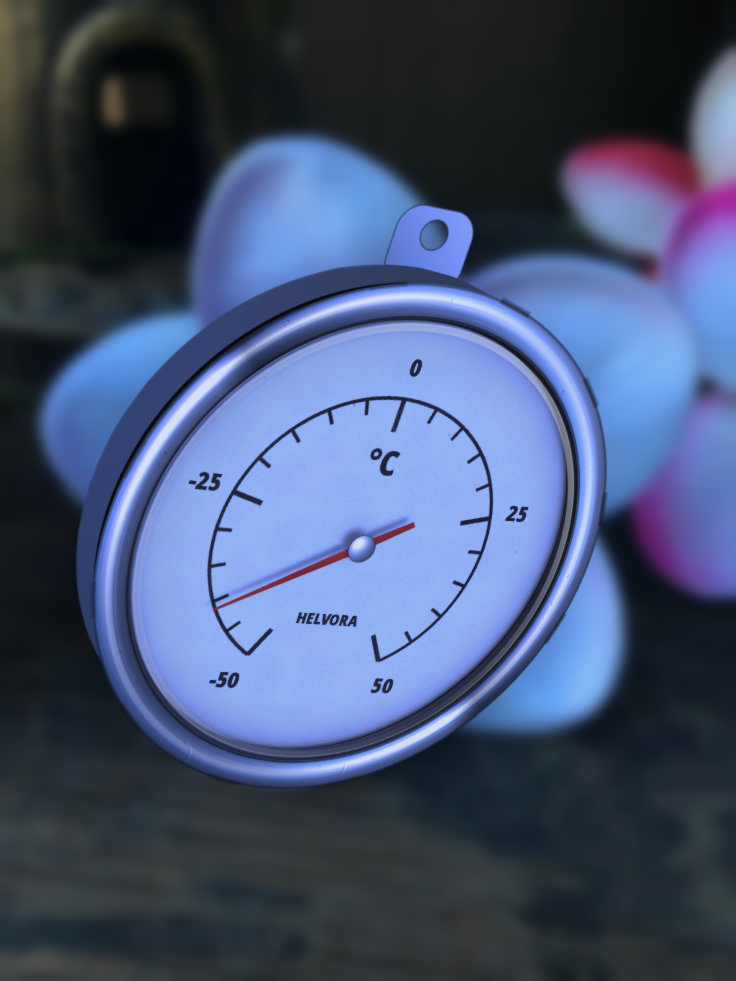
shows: -40 °C
